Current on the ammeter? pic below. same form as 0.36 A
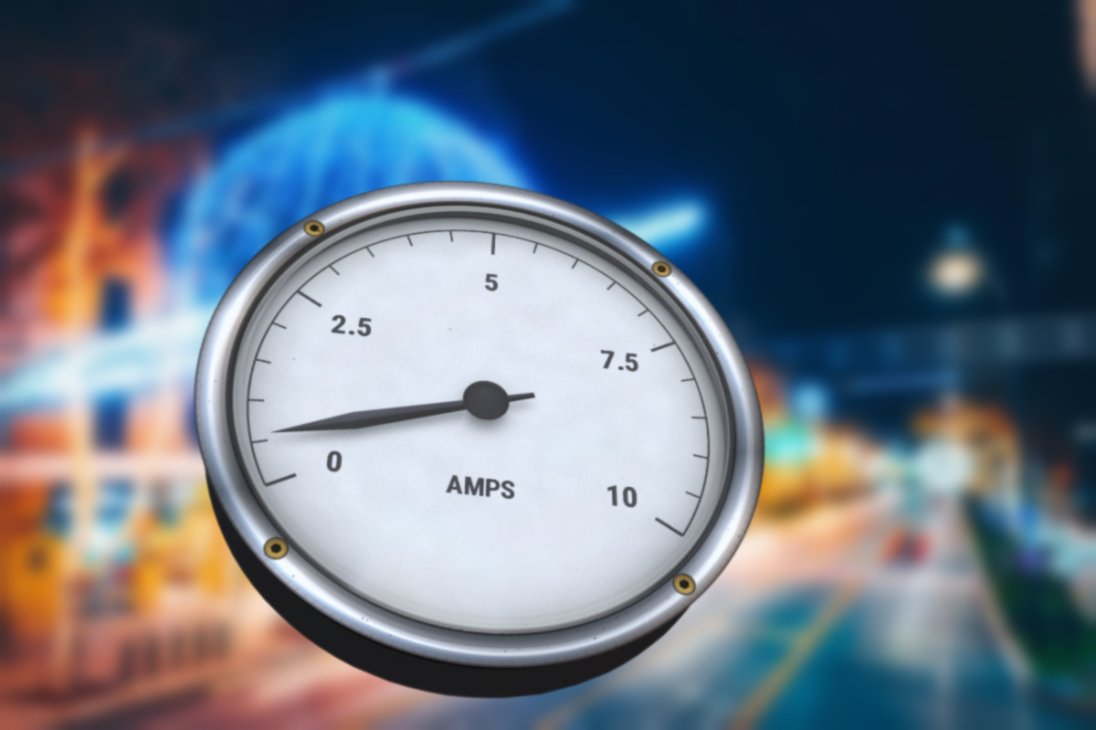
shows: 0.5 A
